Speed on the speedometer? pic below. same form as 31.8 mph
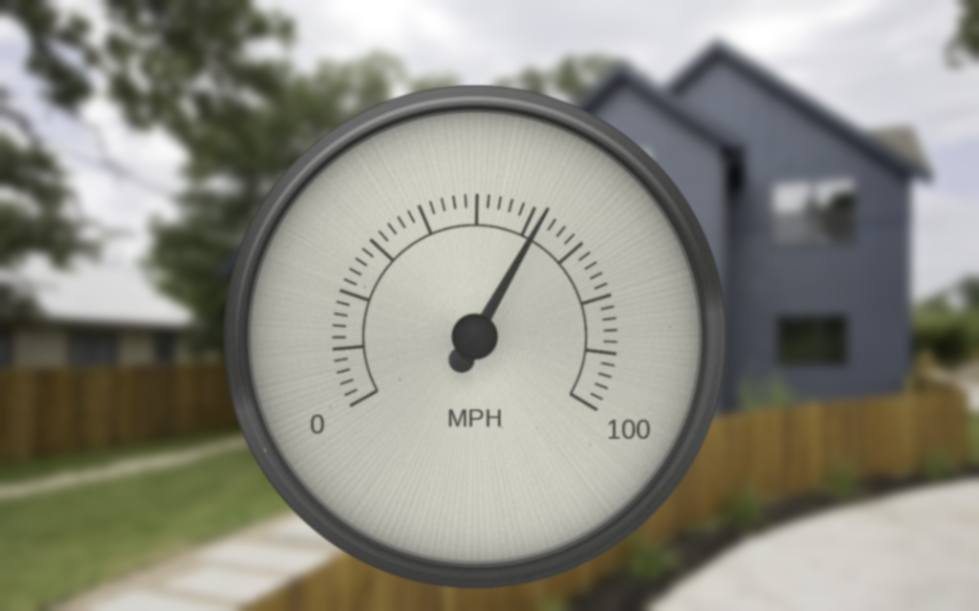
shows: 62 mph
